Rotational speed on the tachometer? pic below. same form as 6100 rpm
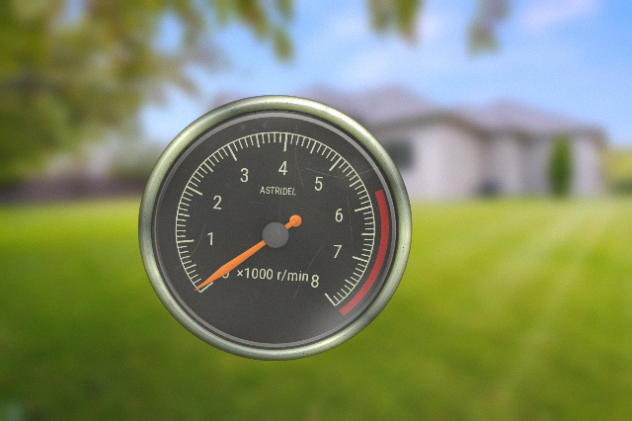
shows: 100 rpm
